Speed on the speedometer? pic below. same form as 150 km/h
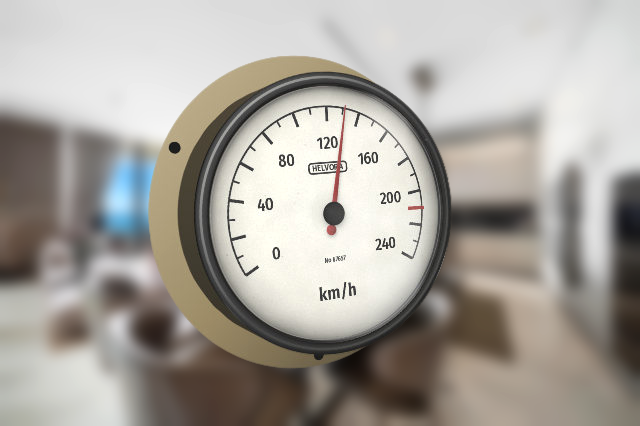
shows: 130 km/h
